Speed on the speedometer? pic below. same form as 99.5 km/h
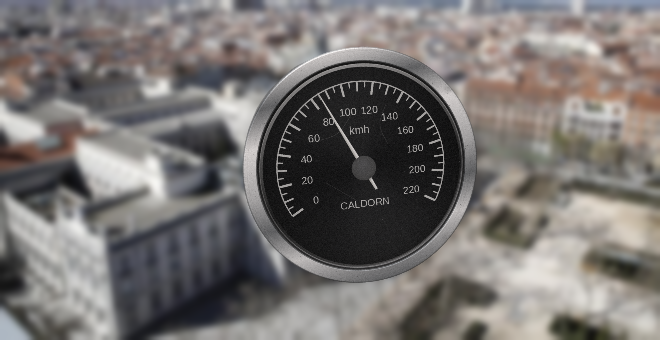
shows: 85 km/h
